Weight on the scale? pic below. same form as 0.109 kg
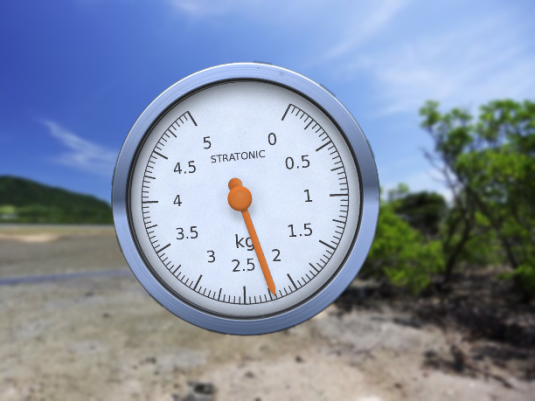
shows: 2.2 kg
